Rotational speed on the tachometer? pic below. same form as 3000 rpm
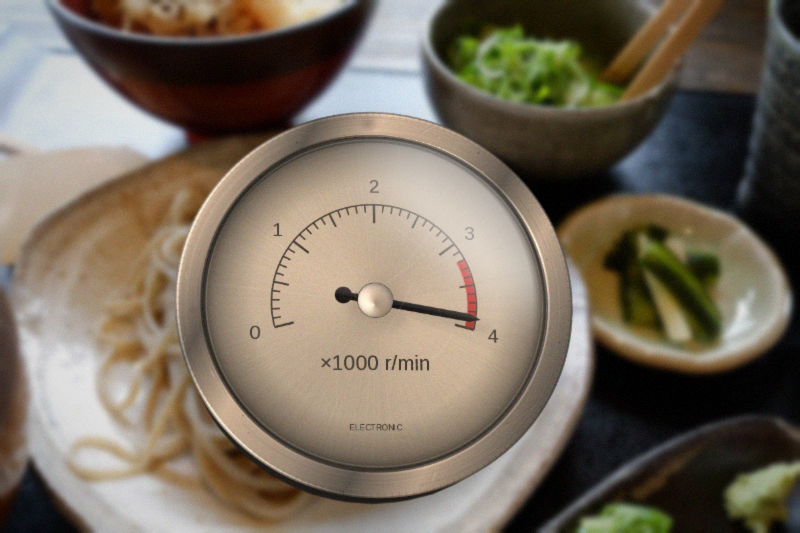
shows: 3900 rpm
